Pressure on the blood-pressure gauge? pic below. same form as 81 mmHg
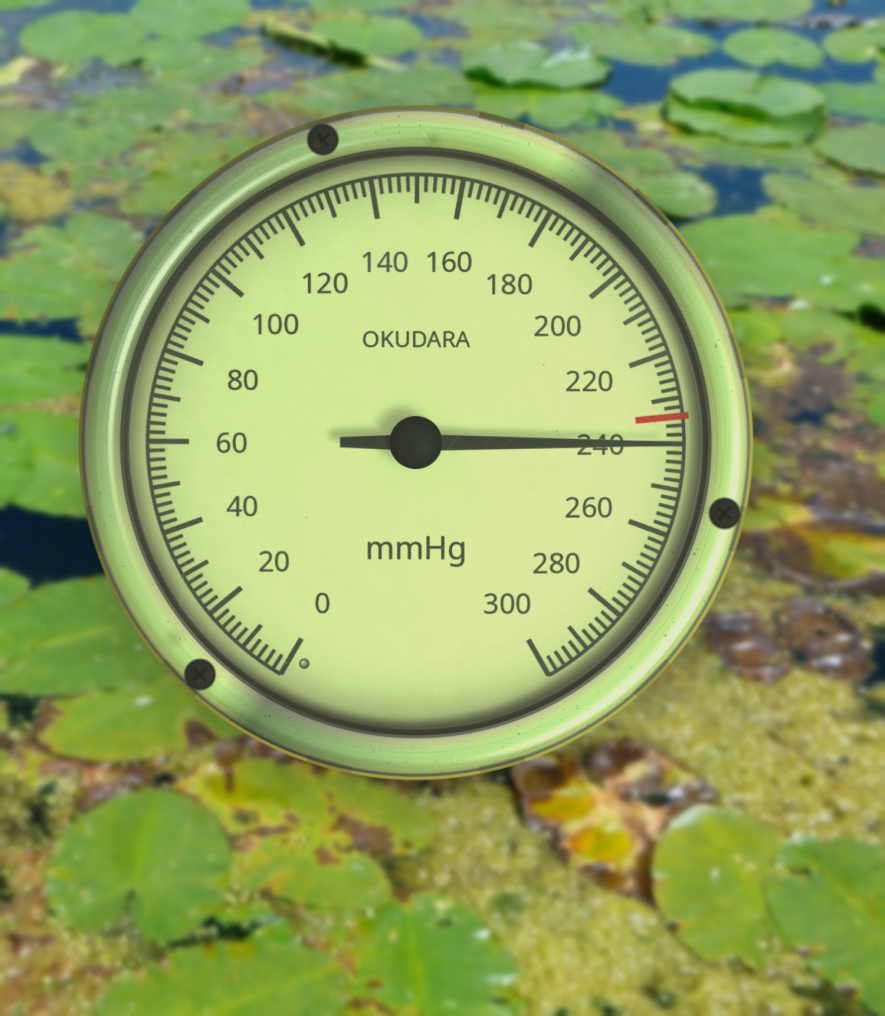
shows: 240 mmHg
